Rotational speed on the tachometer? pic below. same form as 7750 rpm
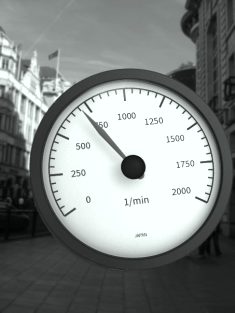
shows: 700 rpm
